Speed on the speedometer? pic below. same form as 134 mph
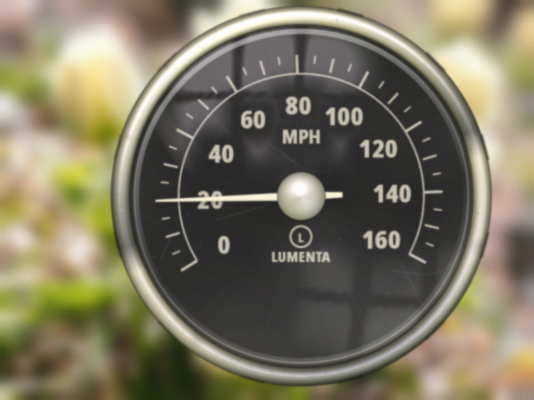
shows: 20 mph
